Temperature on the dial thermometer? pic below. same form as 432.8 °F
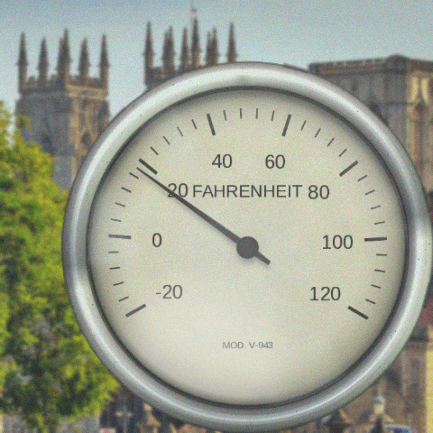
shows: 18 °F
